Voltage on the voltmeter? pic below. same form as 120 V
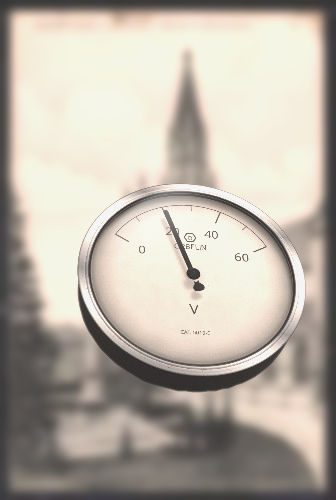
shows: 20 V
